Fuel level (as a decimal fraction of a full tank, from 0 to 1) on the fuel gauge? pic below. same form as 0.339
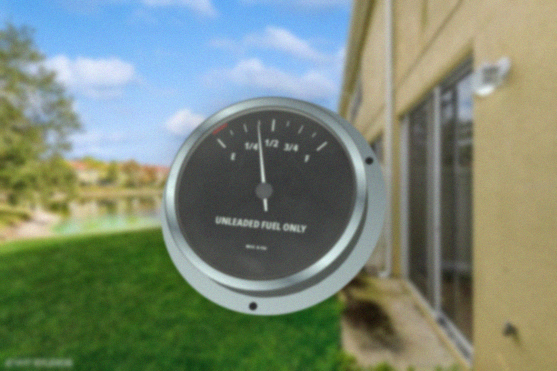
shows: 0.375
